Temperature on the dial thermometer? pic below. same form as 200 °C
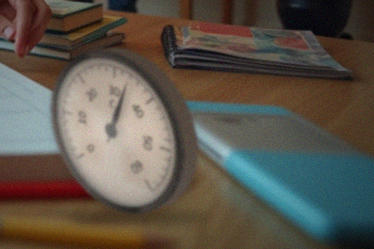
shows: 34 °C
